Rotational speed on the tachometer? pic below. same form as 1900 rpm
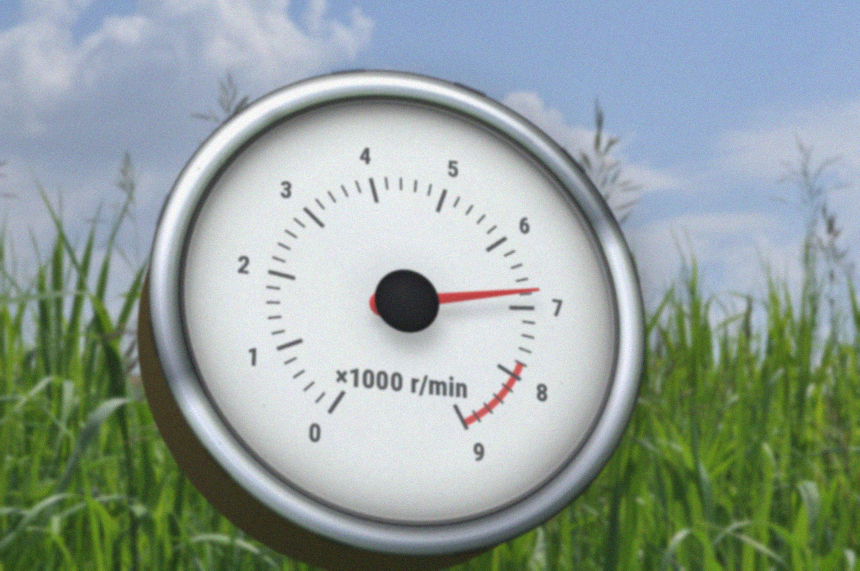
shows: 6800 rpm
